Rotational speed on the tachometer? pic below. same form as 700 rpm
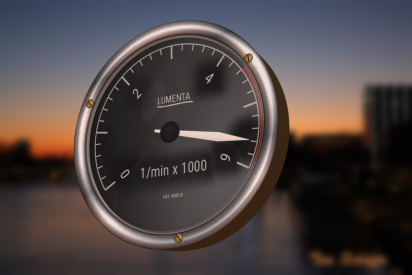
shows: 5600 rpm
